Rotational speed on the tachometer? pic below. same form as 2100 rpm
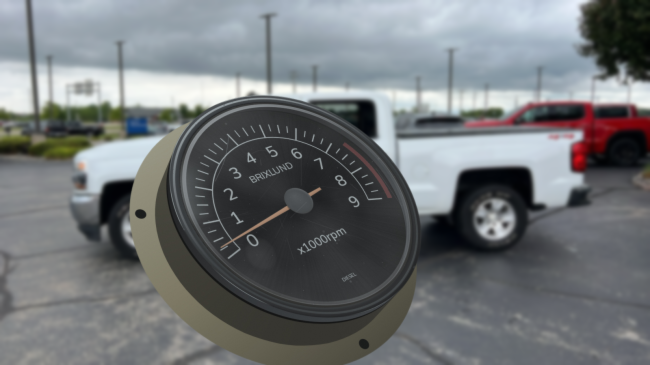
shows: 250 rpm
